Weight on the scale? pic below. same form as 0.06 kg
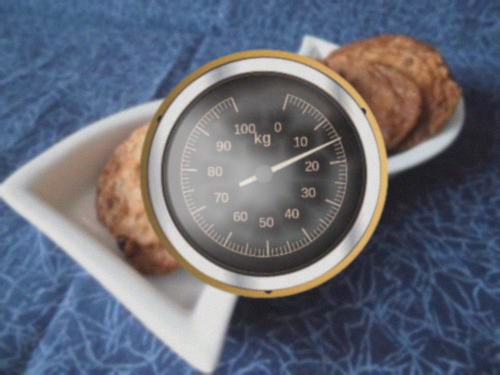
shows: 15 kg
